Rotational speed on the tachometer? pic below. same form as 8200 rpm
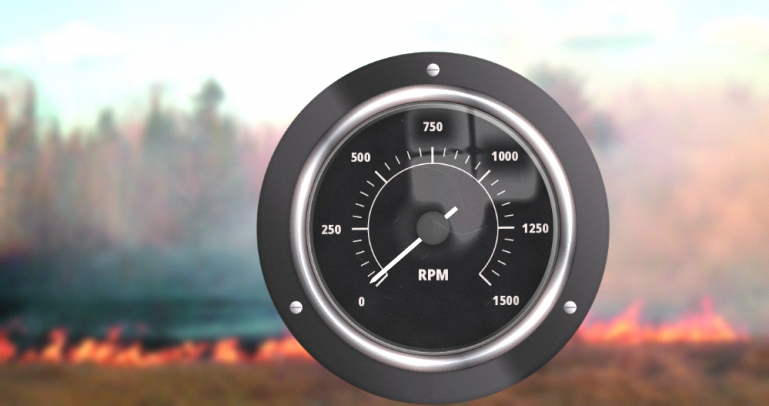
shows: 25 rpm
